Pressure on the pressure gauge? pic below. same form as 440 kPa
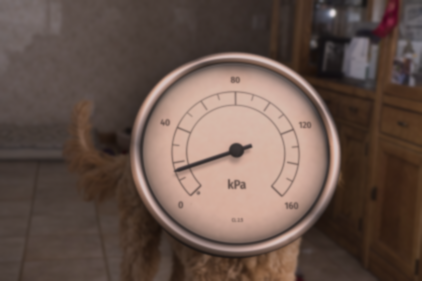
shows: 15 kPa
